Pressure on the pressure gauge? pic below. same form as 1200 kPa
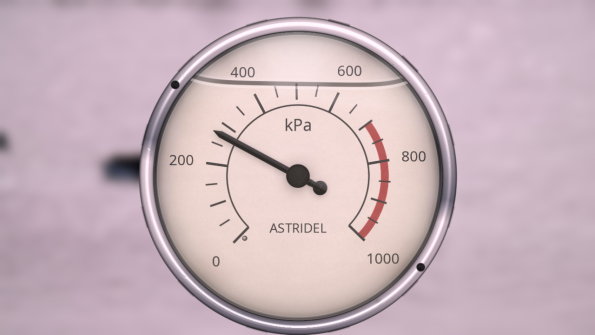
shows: 275 kPa
